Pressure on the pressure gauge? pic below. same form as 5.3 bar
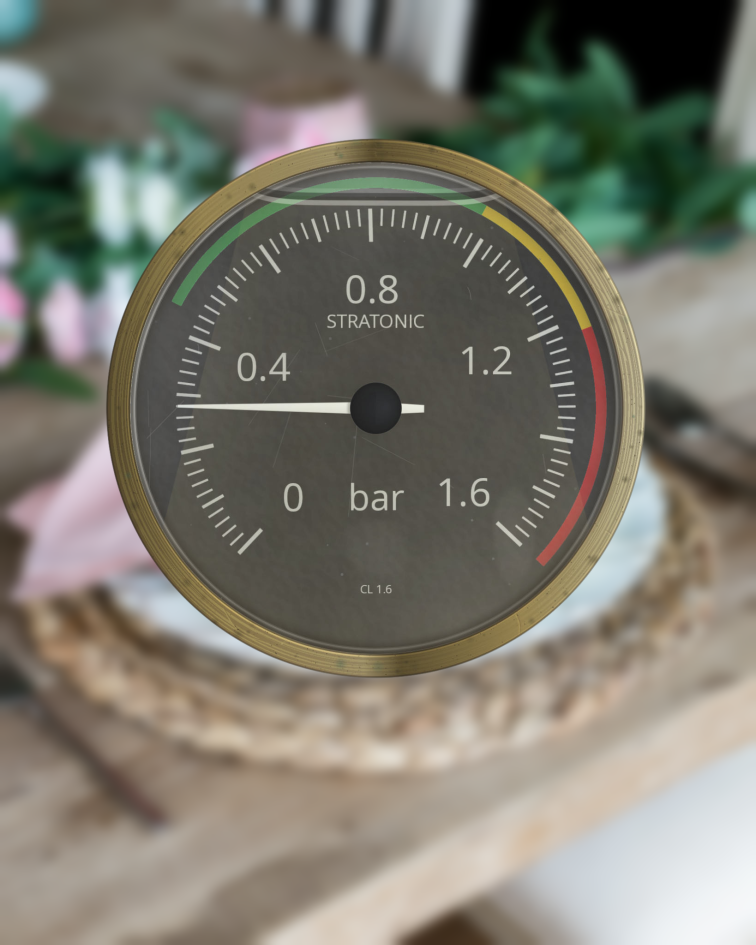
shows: 0.28 bar
